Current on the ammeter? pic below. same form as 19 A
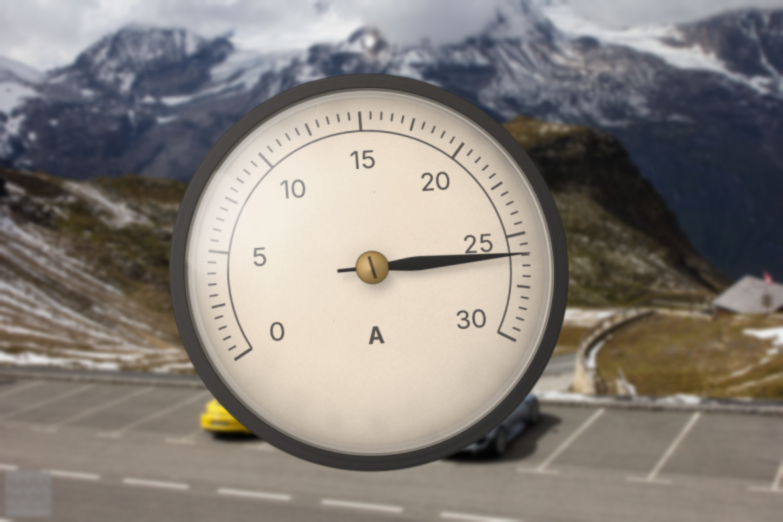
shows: 26 A
